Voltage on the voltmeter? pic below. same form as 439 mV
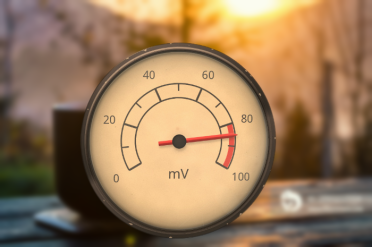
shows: 85 mV
